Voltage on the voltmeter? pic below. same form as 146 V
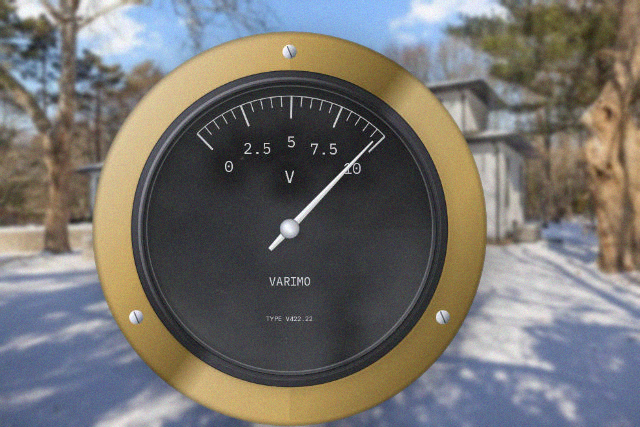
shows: 9.75 V
